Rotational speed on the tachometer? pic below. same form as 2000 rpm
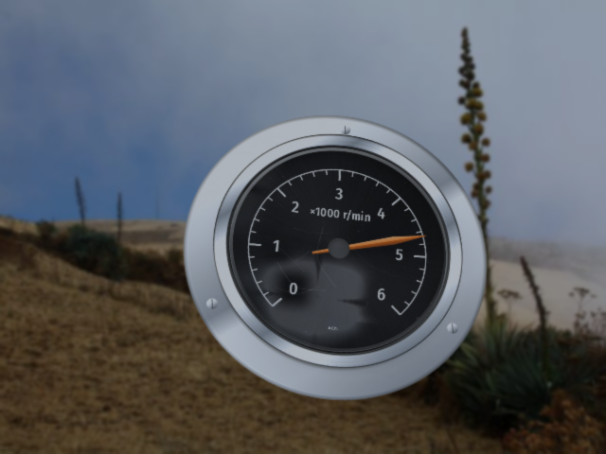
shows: 4700 rpm
